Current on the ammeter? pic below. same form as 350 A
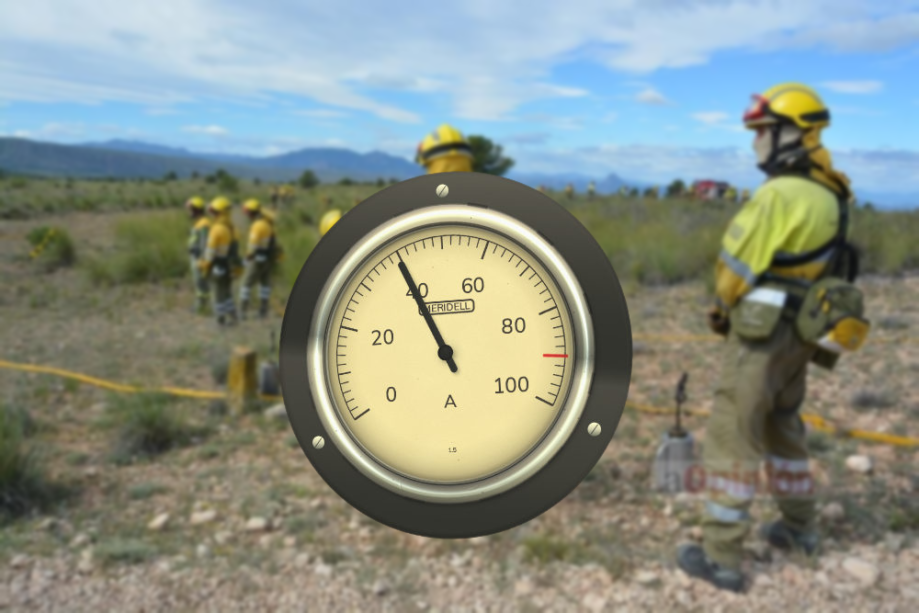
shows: 40 A
